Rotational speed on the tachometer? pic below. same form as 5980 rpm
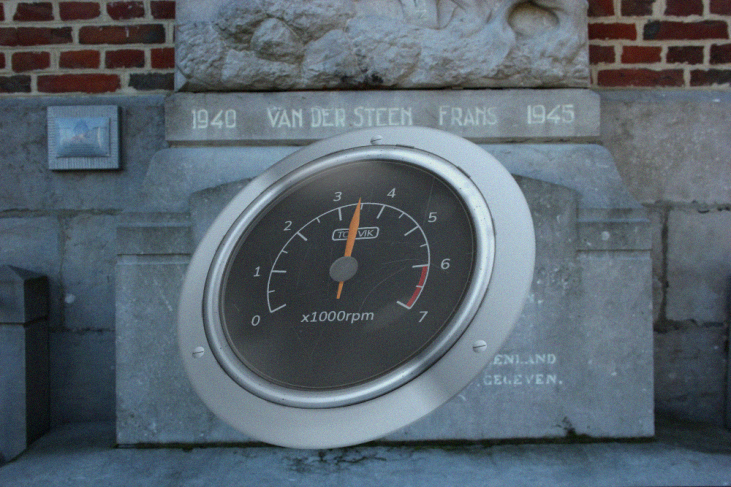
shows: 3500 rpm
